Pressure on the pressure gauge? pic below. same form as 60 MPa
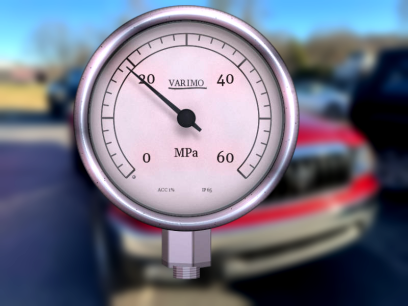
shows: 19 MPa
